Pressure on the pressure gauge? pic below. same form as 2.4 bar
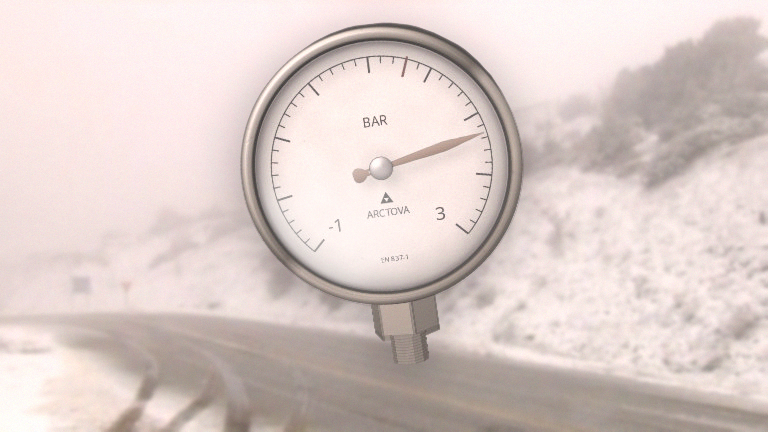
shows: 2.15 bar
